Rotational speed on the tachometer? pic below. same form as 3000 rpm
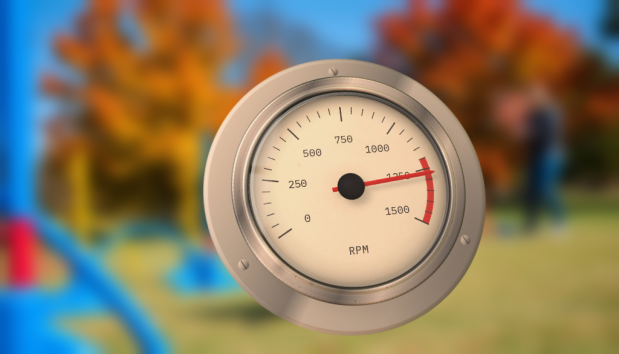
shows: 1275 rpm
